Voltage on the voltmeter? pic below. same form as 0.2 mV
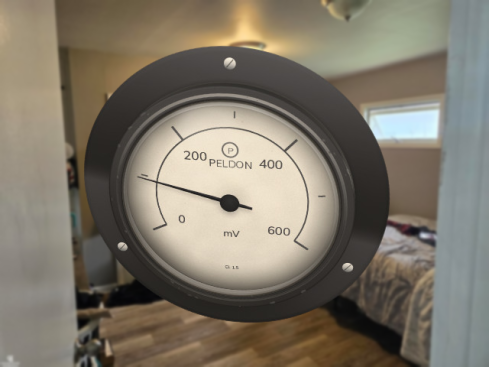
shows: 100 mV
